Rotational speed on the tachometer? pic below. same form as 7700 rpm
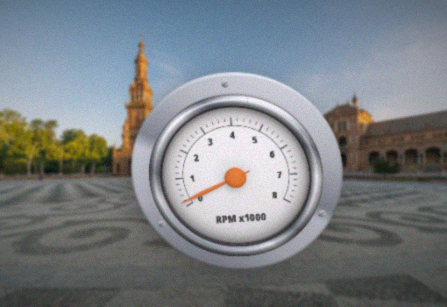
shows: 200 rpm
